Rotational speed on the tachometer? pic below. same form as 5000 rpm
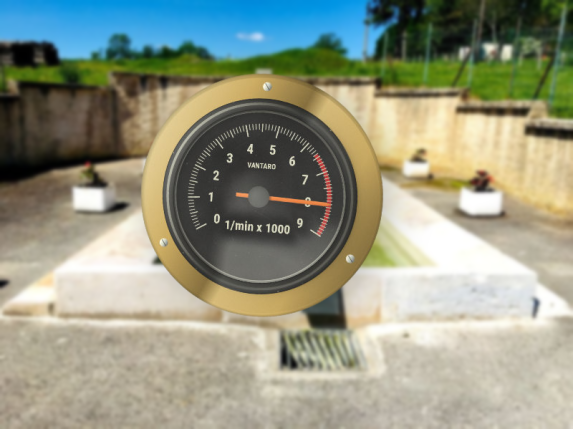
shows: 8000 rpm
